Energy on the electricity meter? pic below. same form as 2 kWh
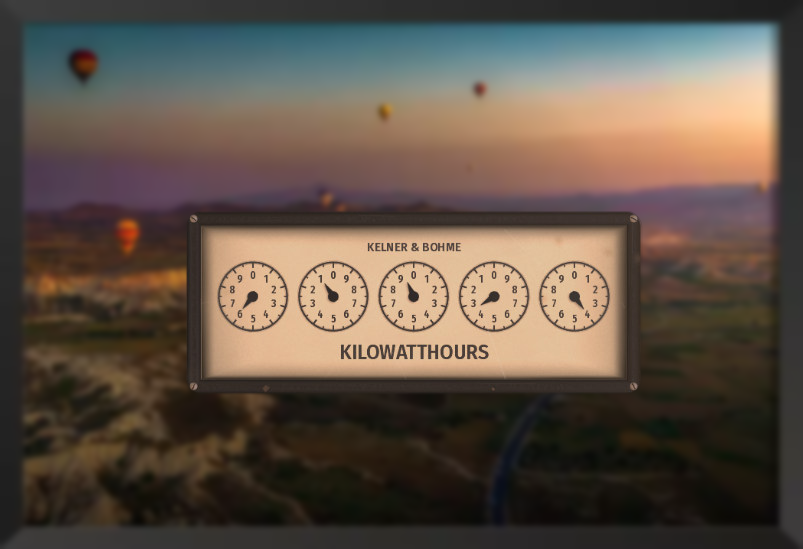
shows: 60934 kWh
